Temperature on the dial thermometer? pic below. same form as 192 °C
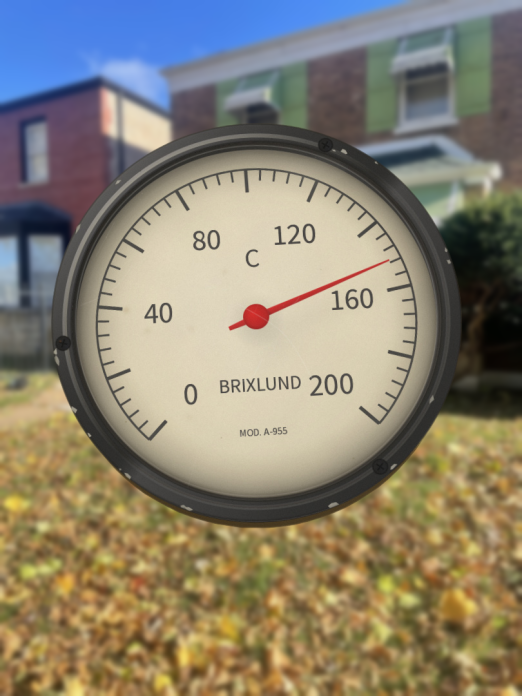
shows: 152 °C
